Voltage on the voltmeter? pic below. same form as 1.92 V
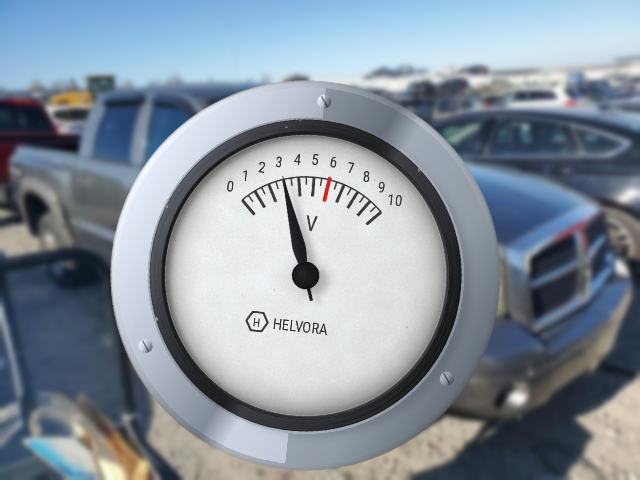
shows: 3 V
